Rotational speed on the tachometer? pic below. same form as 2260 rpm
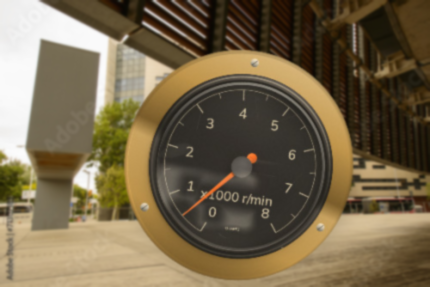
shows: 500 rpm
